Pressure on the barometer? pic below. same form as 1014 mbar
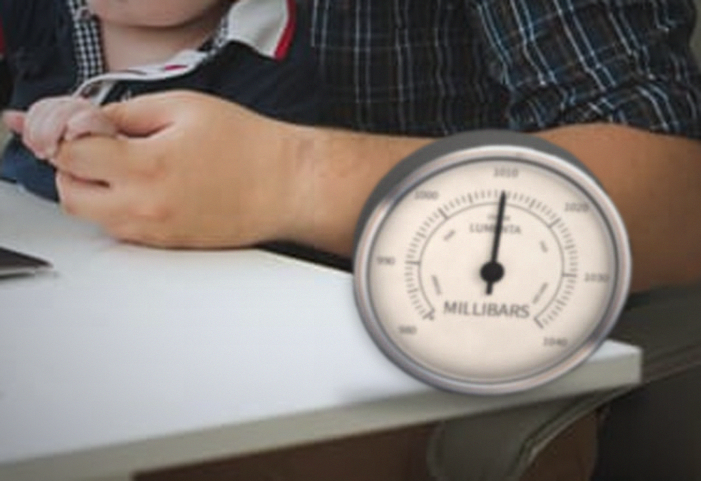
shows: 1010 mbar
